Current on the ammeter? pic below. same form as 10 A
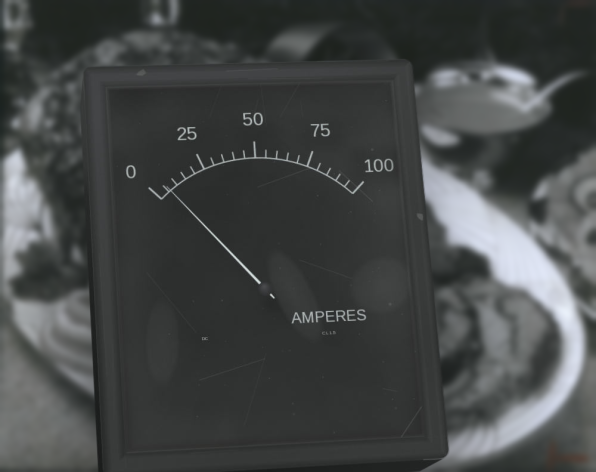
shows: 5 A
